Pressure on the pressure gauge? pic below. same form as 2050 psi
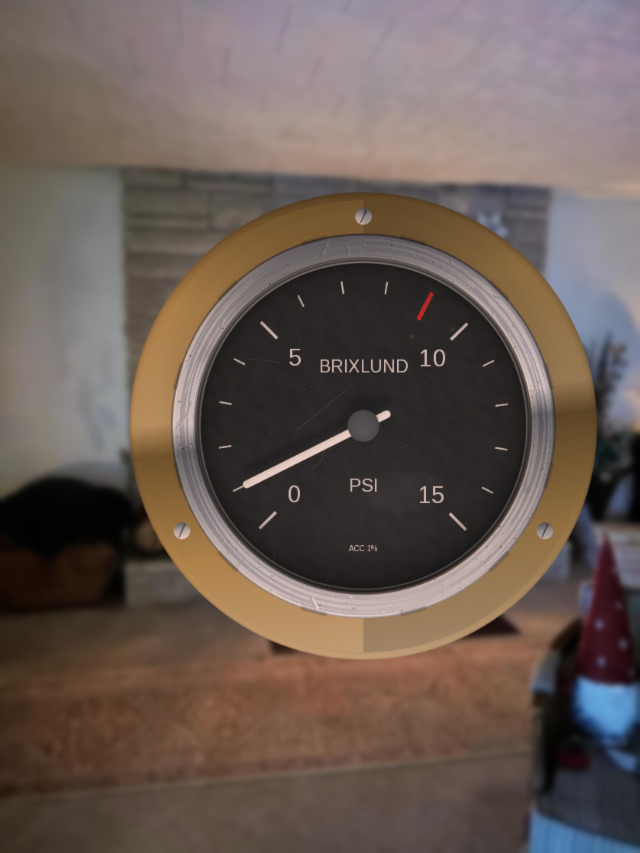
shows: 1 psi
